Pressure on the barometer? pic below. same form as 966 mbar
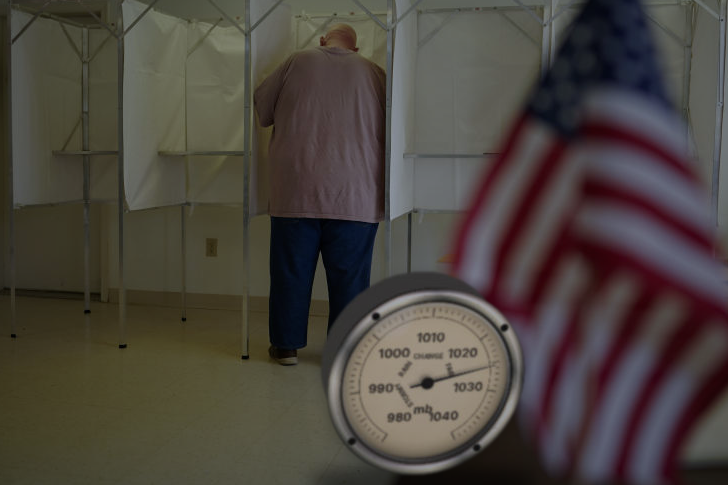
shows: 1025 mbar
